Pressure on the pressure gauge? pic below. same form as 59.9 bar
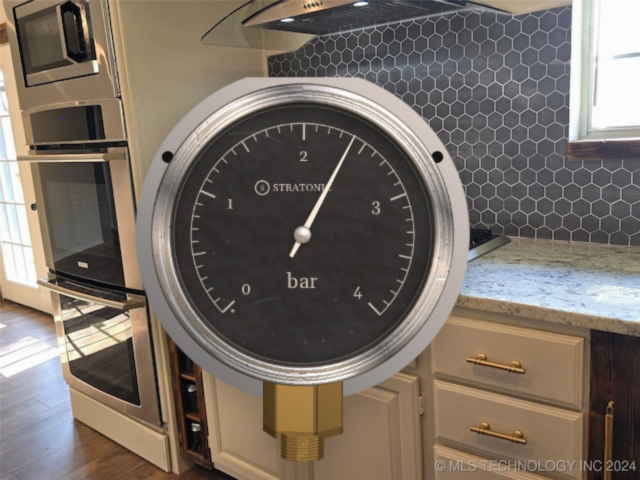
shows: 2.4 bar
